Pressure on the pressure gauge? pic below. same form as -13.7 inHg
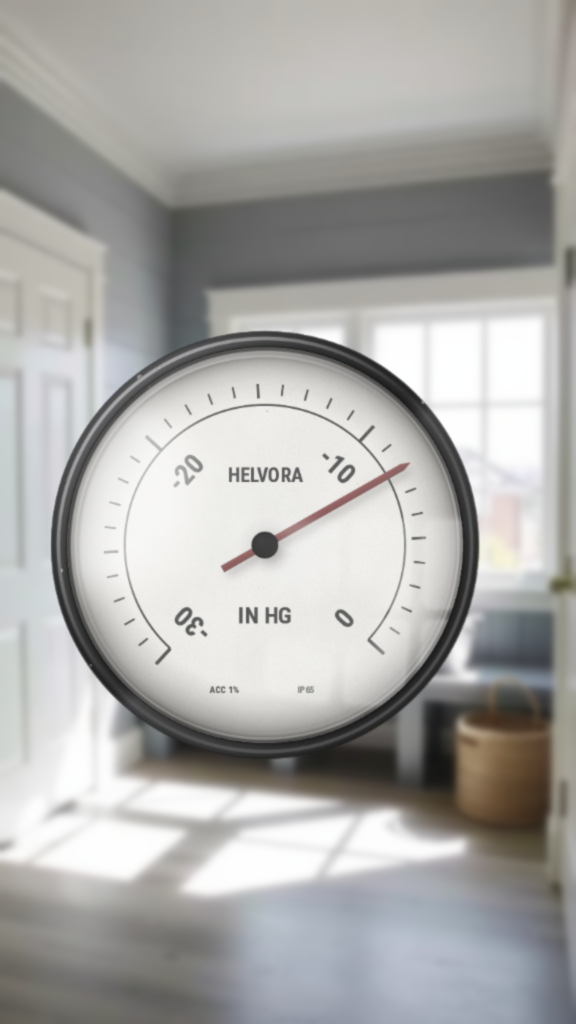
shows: -8 inHg
